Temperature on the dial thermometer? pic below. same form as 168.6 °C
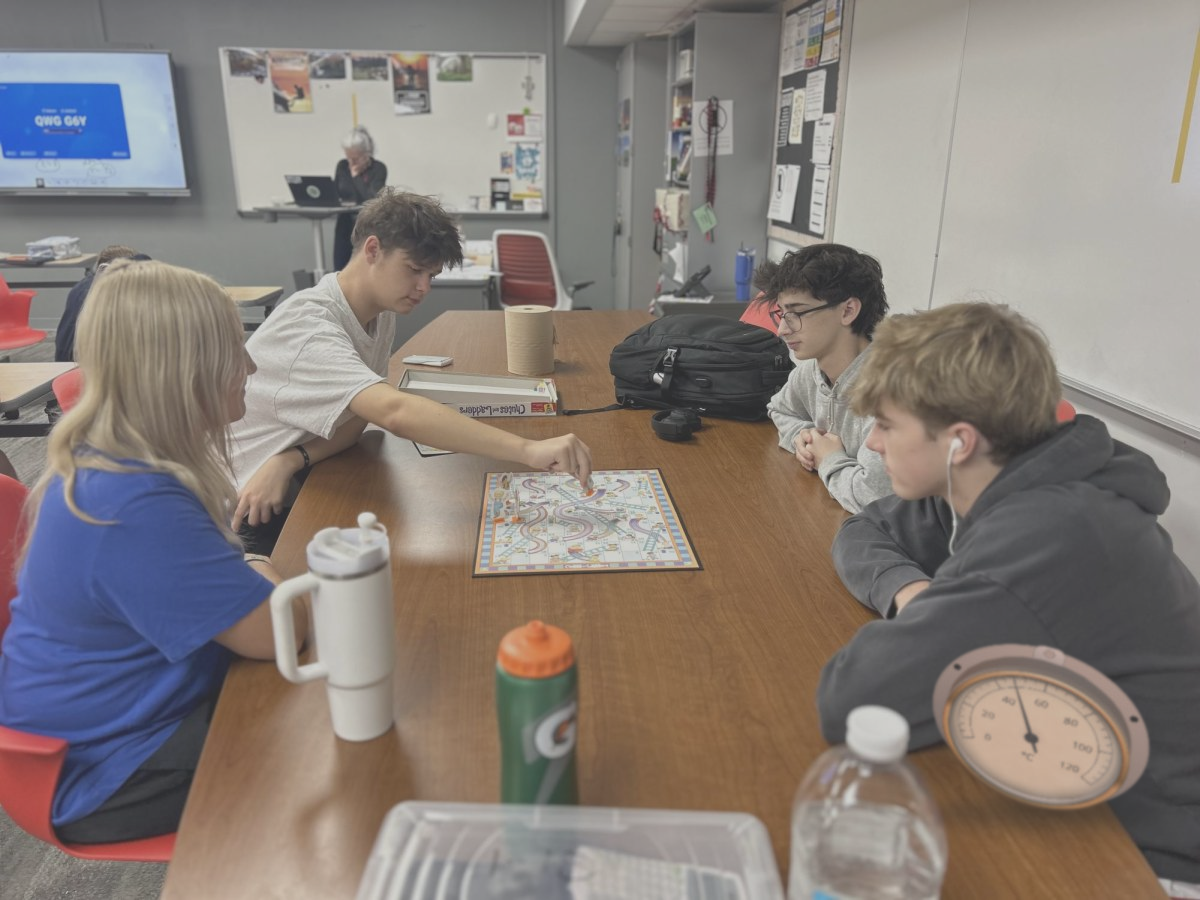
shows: 48 °C
